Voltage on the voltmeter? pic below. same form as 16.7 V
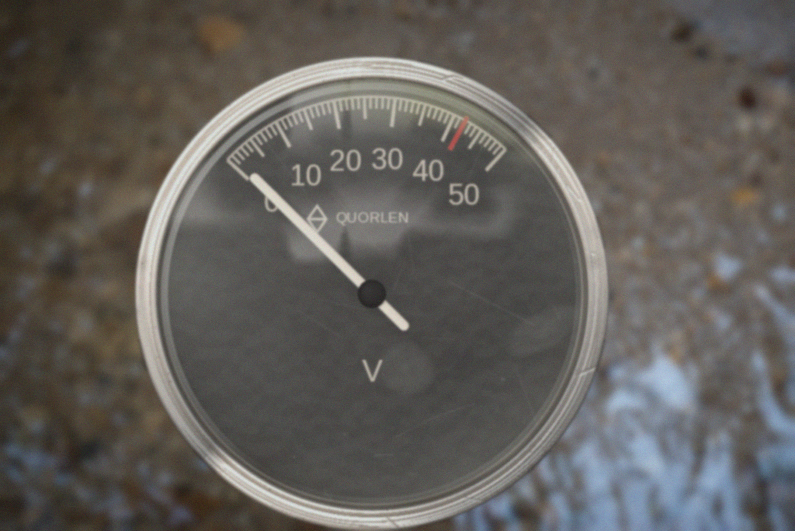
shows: 1 V
